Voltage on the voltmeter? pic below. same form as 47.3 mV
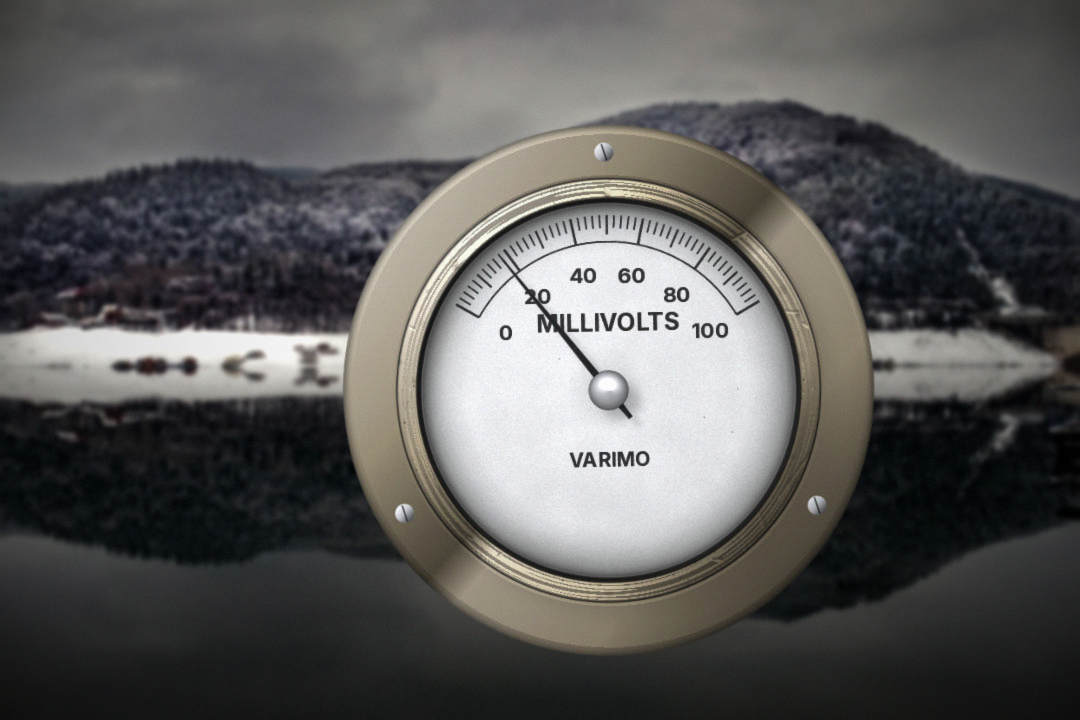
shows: 18 mV
